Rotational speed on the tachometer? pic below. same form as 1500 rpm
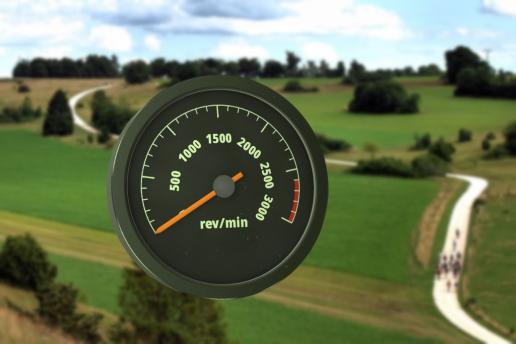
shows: 0 rpm
